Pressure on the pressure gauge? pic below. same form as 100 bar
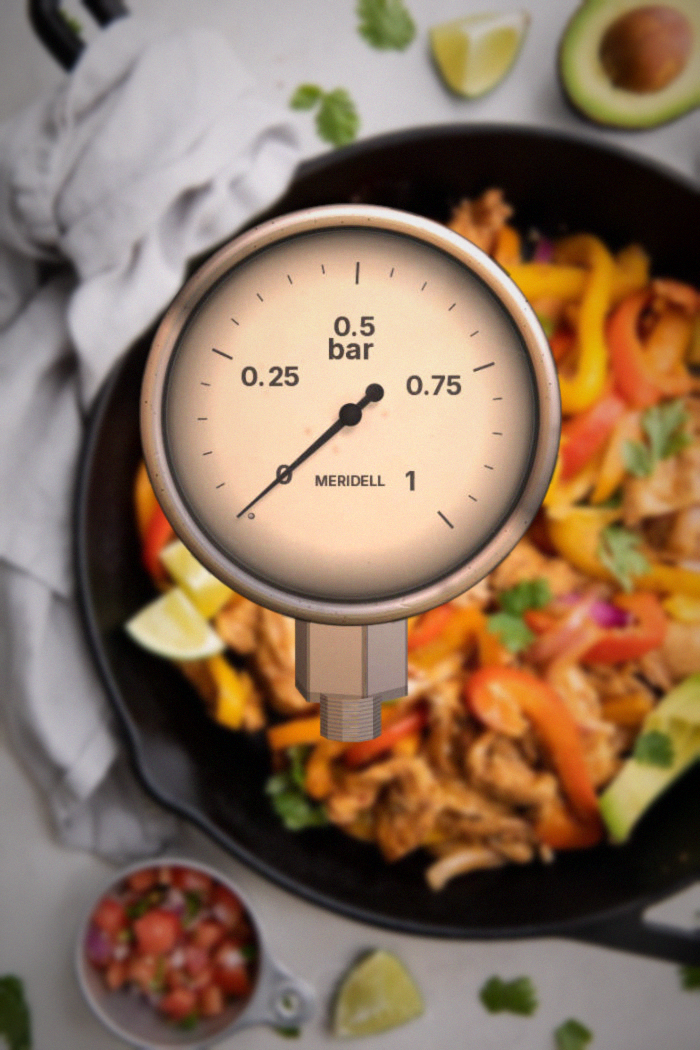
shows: 0 bar
